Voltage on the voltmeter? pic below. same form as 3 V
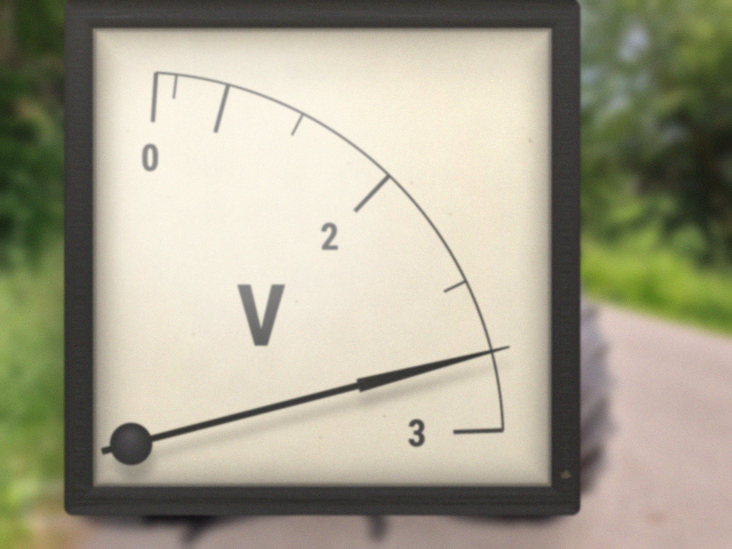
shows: 2.75 V
